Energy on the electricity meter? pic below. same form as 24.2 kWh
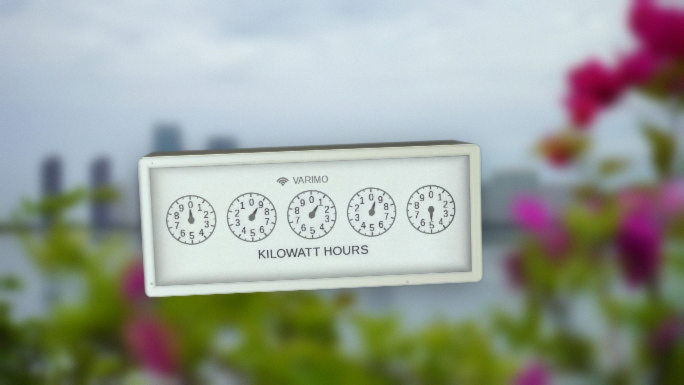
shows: 99095 kWh
